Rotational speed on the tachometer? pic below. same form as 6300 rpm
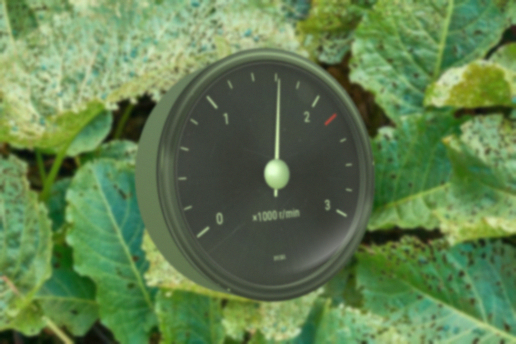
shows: 1600 rpm
